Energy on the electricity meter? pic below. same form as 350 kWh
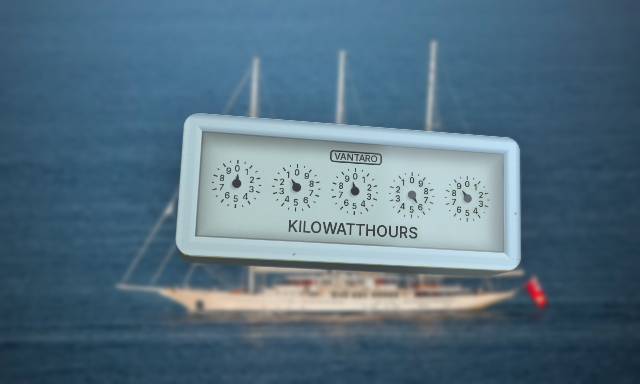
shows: 959 kWh
